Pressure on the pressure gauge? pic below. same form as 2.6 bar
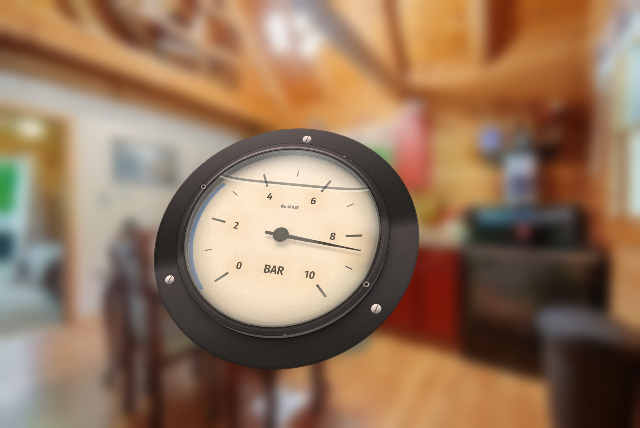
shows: 8.5 bar
